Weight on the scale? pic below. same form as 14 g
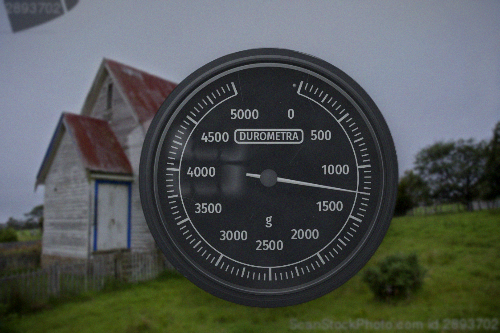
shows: 1250 g
